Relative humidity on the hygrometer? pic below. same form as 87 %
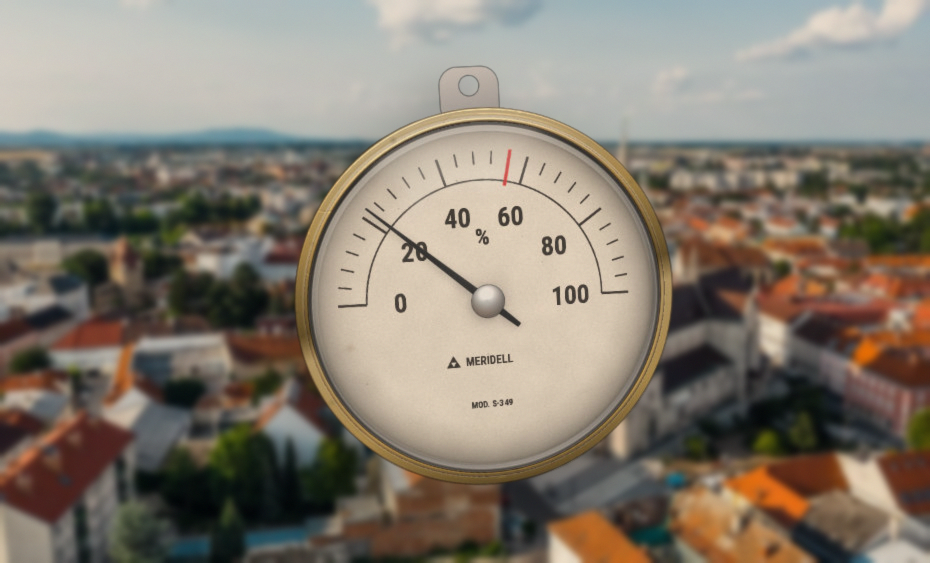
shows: 22 %
